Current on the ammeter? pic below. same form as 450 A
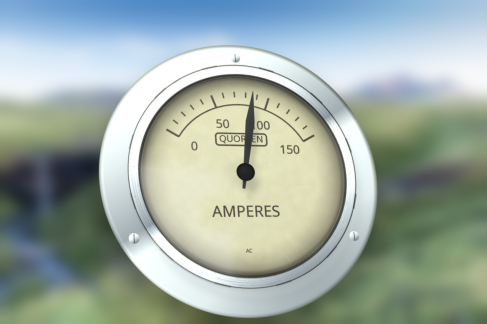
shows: 85 A
